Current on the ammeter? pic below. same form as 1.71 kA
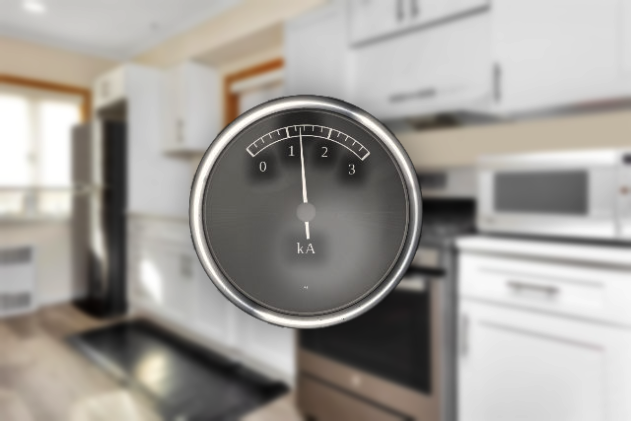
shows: 1.3 kA
